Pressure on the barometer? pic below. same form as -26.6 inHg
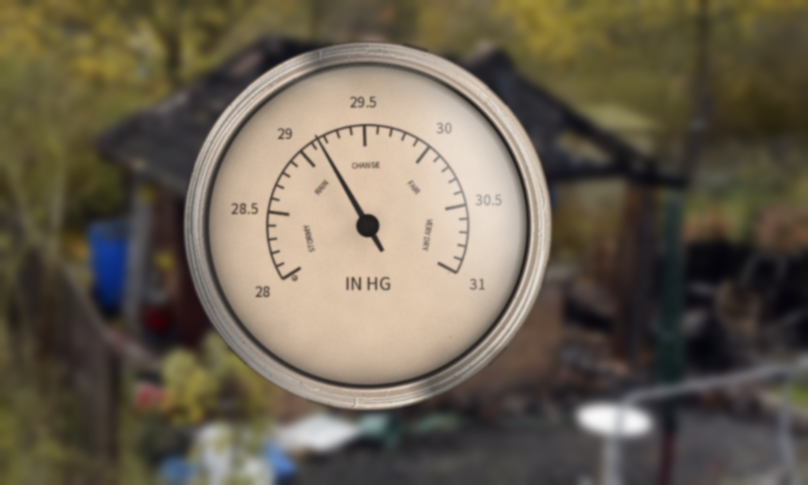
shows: 29.15 inHg
